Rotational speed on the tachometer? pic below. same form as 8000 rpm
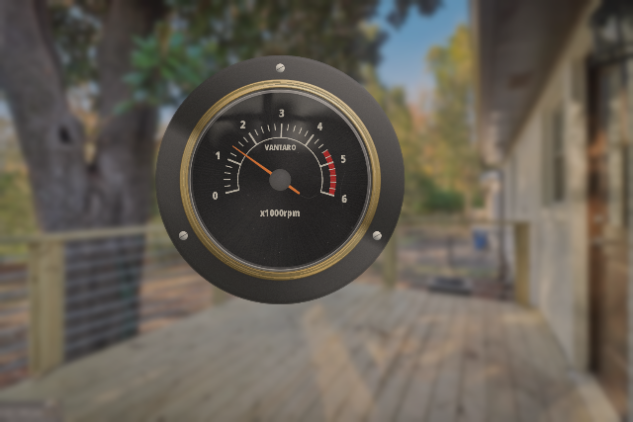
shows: 1400 rpm
